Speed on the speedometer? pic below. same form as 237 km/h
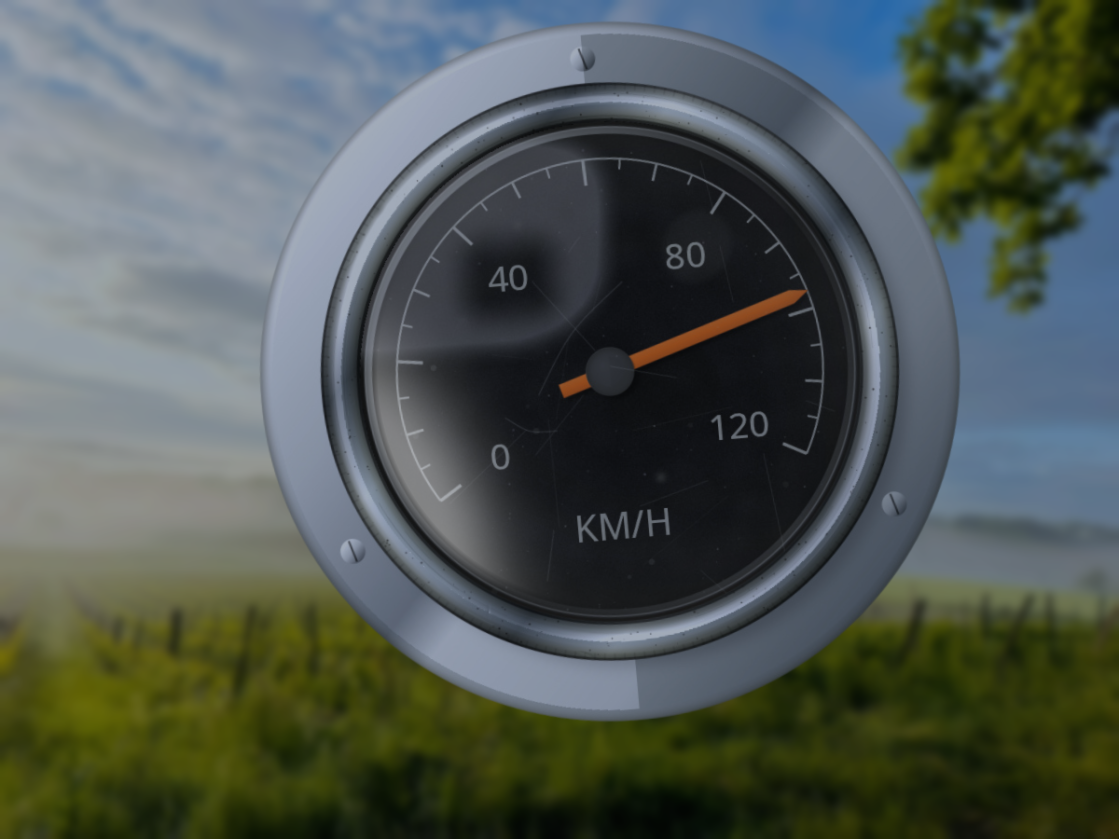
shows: 97.5 km/h
